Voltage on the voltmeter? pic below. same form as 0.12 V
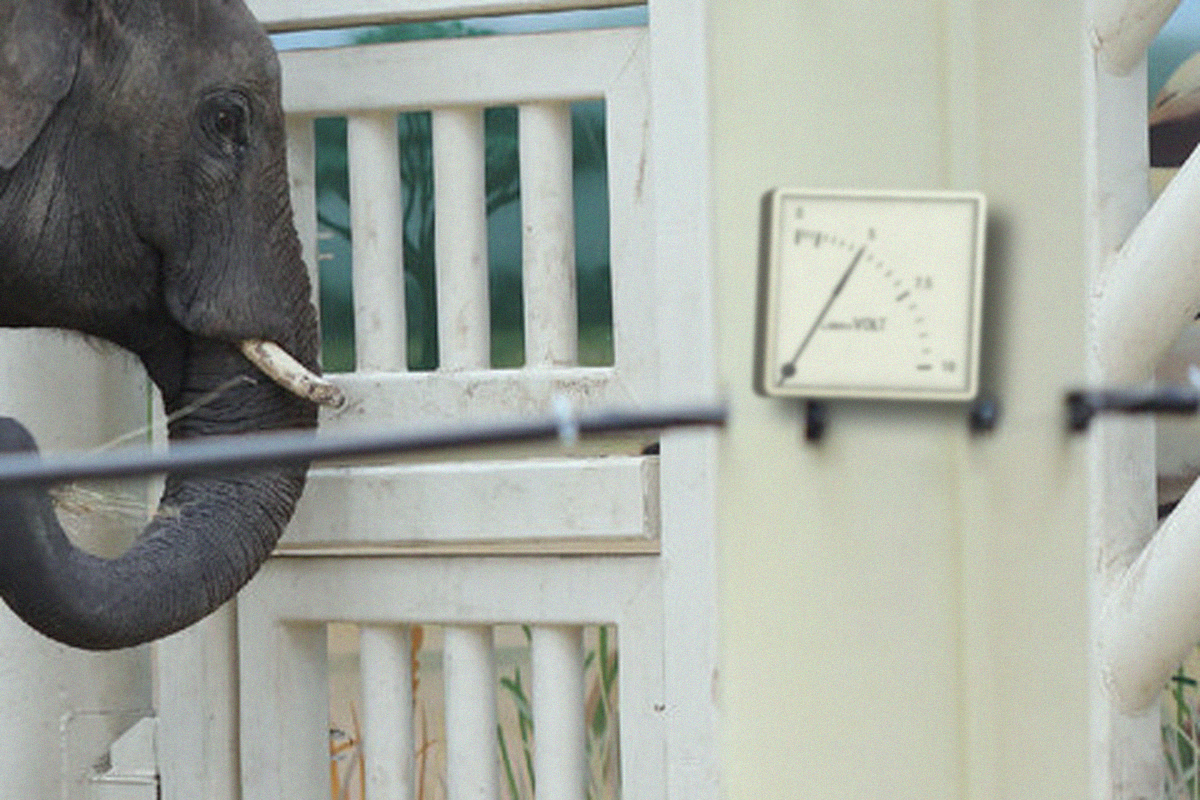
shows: 5 V
